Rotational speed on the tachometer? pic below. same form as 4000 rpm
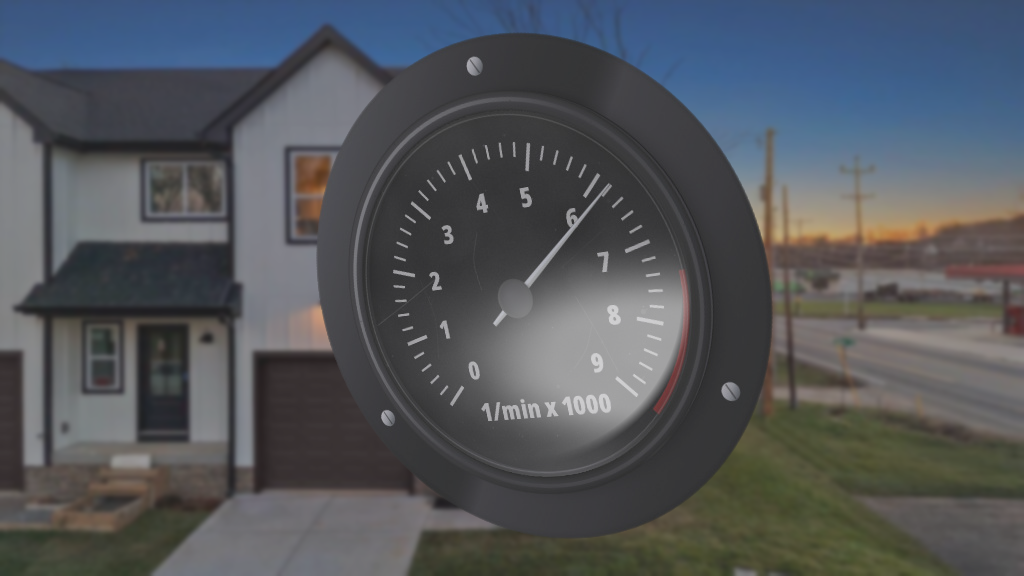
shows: 6200 rpm
